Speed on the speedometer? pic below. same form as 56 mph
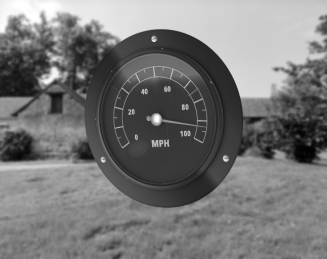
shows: 92.5 mph
